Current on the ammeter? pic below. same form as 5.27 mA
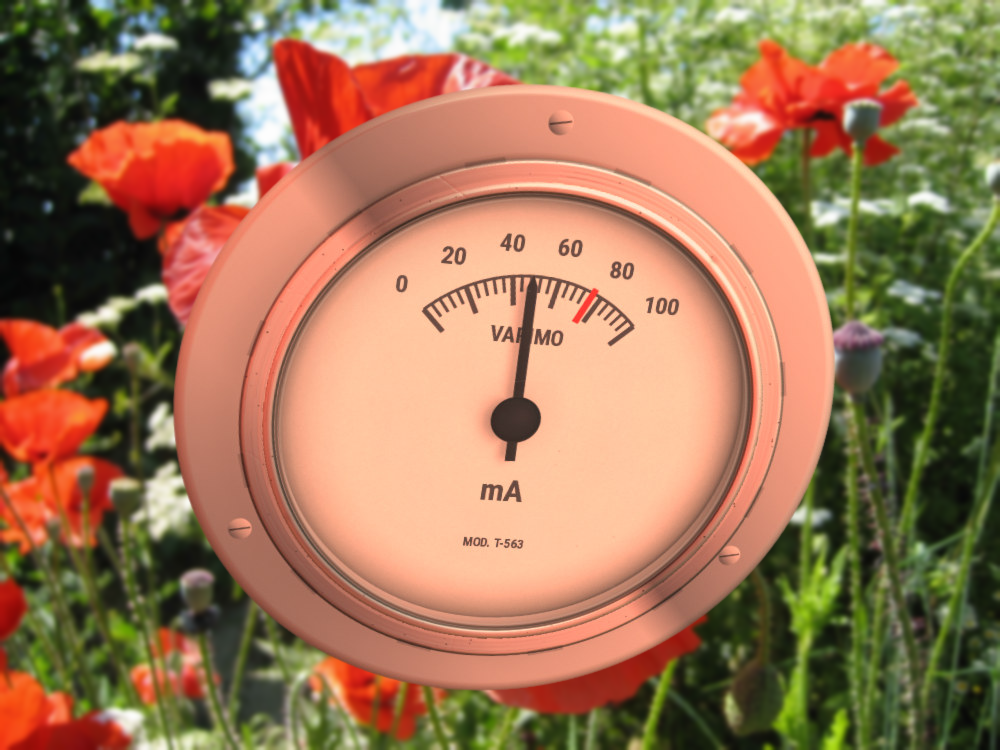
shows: 48 mA
